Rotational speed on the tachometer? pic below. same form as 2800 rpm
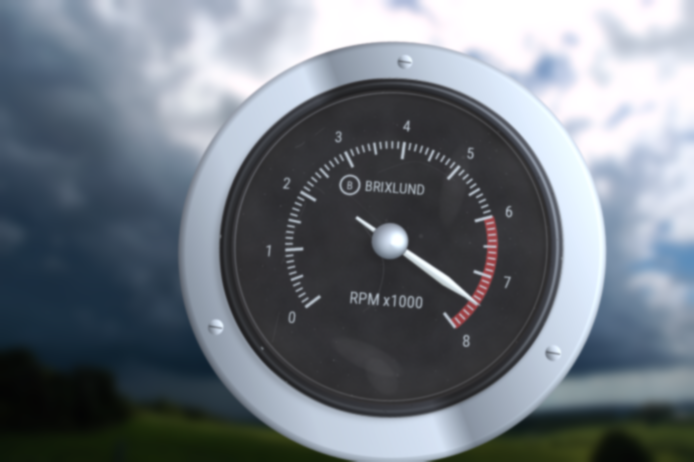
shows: 7500 rpm
